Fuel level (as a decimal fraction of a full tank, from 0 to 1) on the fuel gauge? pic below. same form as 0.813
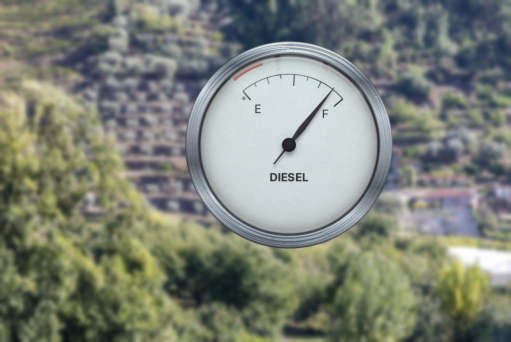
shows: 0.875
